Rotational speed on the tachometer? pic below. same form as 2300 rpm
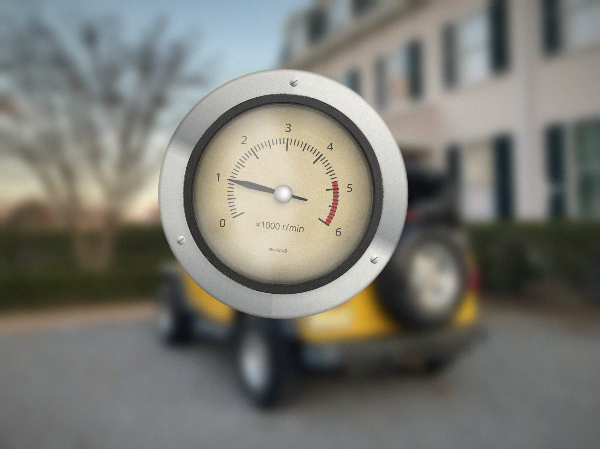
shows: 1000 rpm
